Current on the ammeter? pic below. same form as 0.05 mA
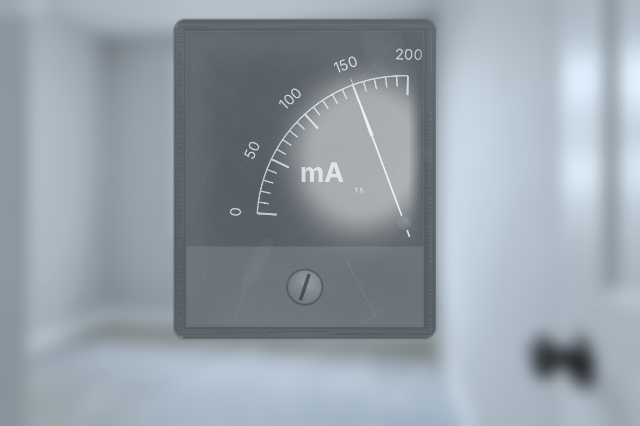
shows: 150 mA
